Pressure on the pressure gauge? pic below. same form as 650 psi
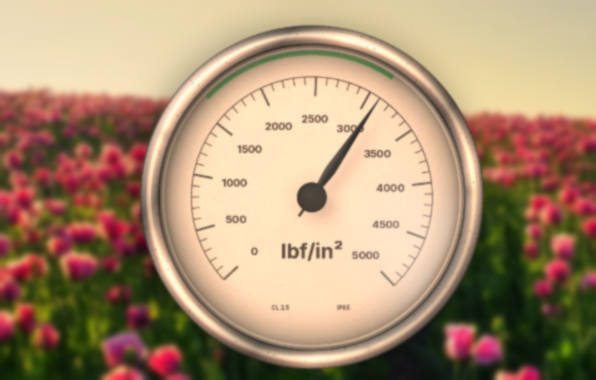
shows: 3100 psi
